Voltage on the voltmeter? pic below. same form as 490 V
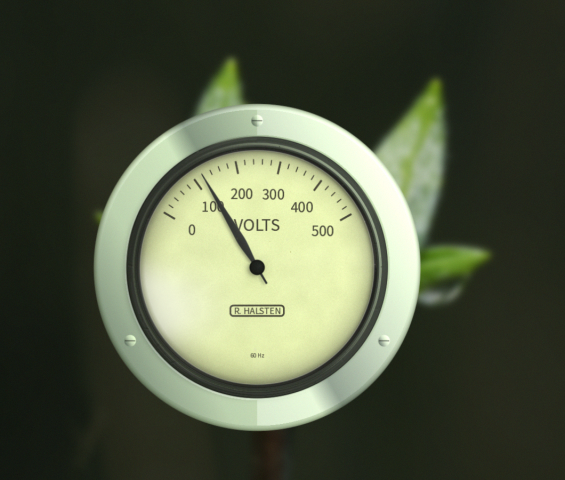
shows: 120 V
